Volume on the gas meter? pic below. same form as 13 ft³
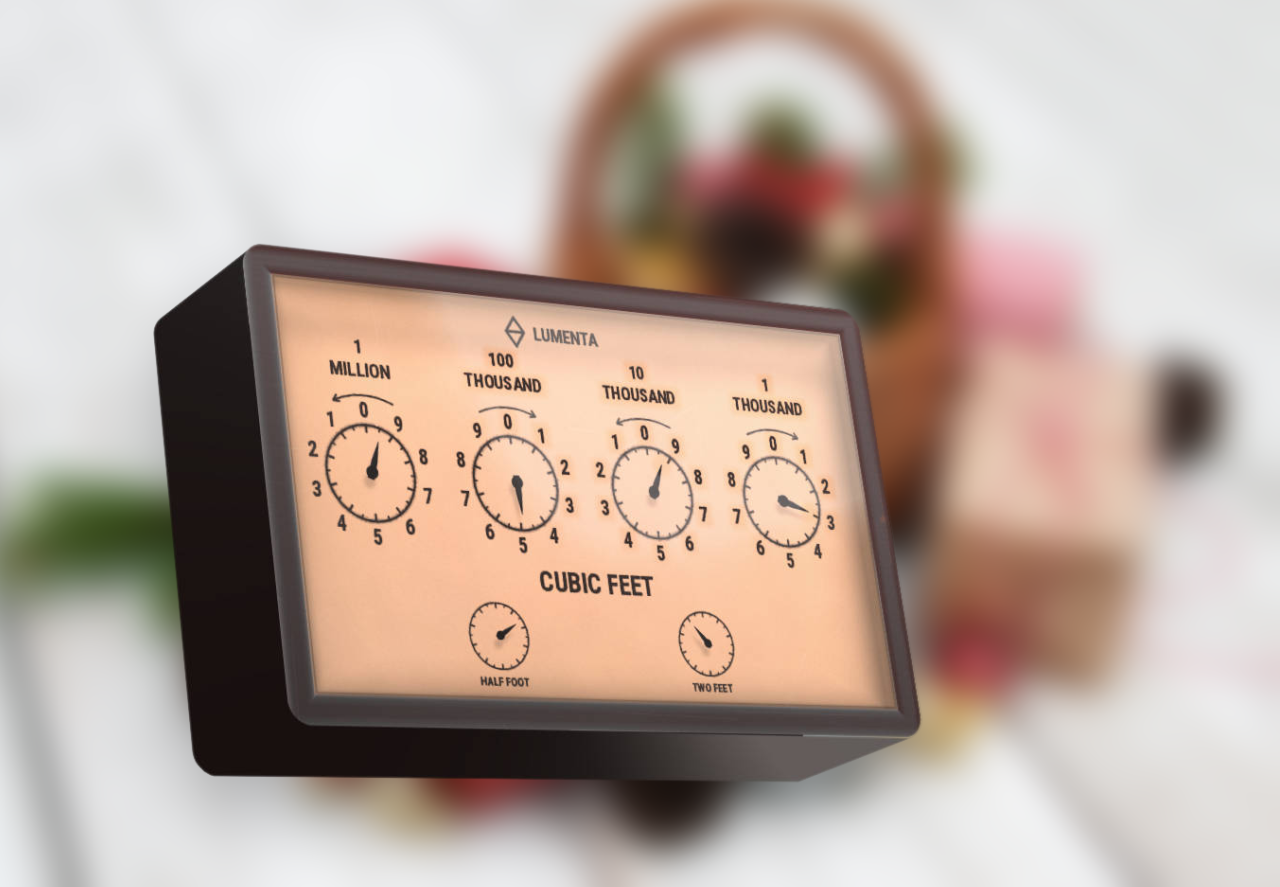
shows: 949300 ft³
